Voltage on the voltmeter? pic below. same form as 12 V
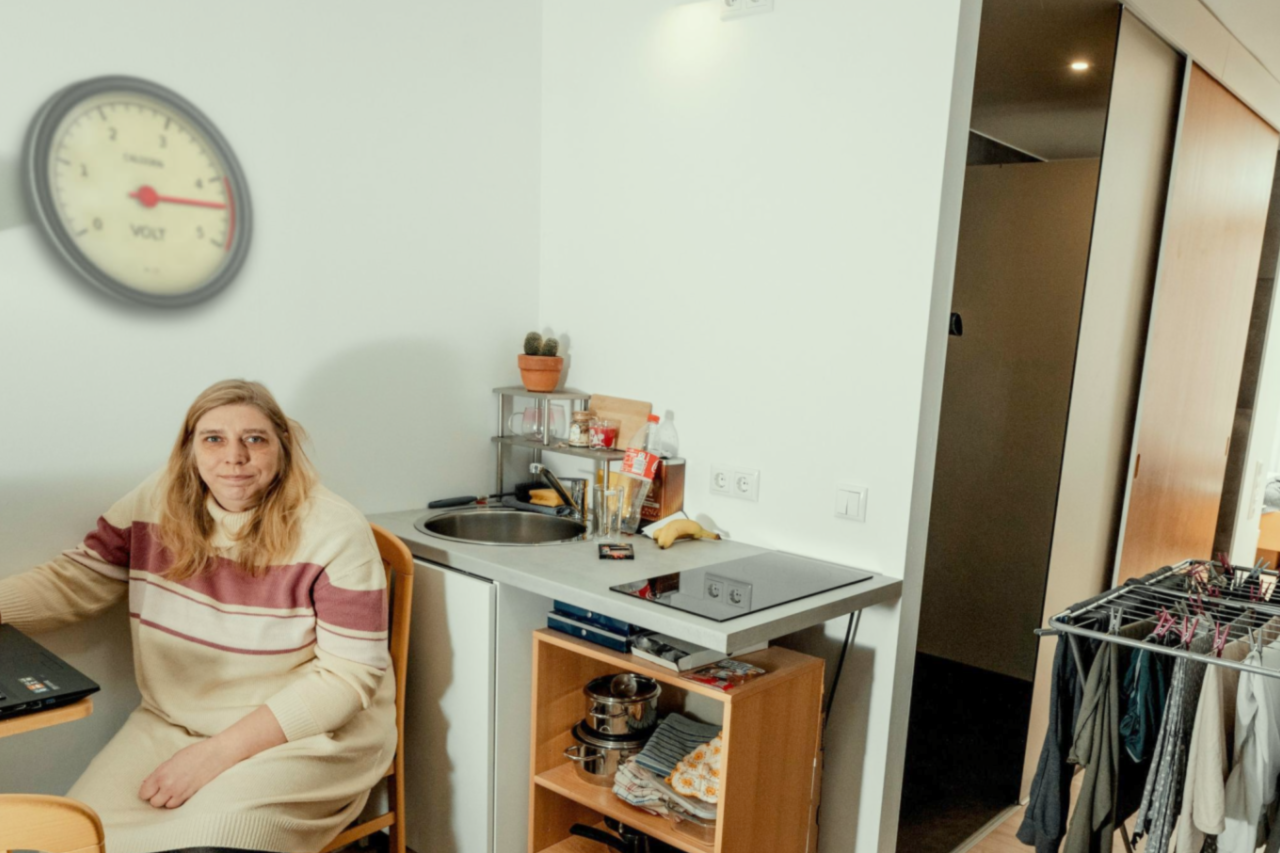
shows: 4.4 V
